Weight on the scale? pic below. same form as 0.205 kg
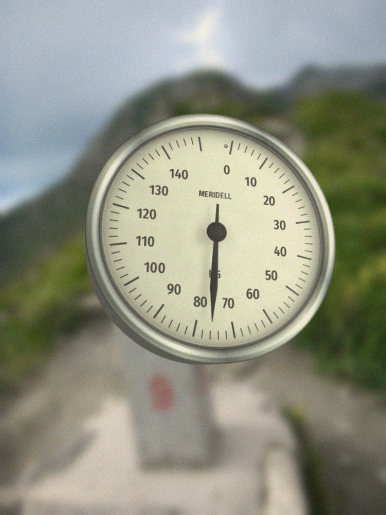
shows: 76 kg
